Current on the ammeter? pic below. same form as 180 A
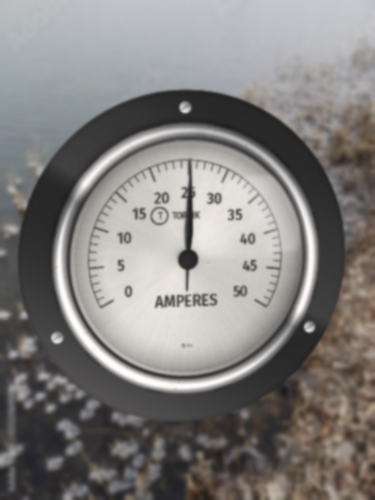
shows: 25 A
